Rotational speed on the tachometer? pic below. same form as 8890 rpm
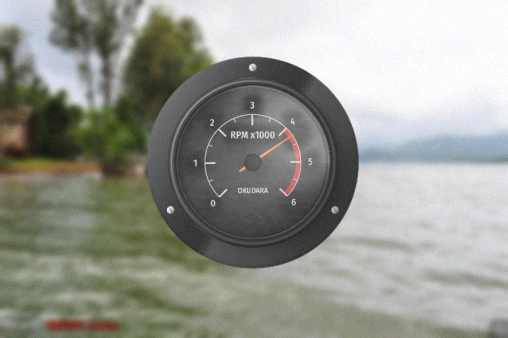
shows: 4250 rpm
